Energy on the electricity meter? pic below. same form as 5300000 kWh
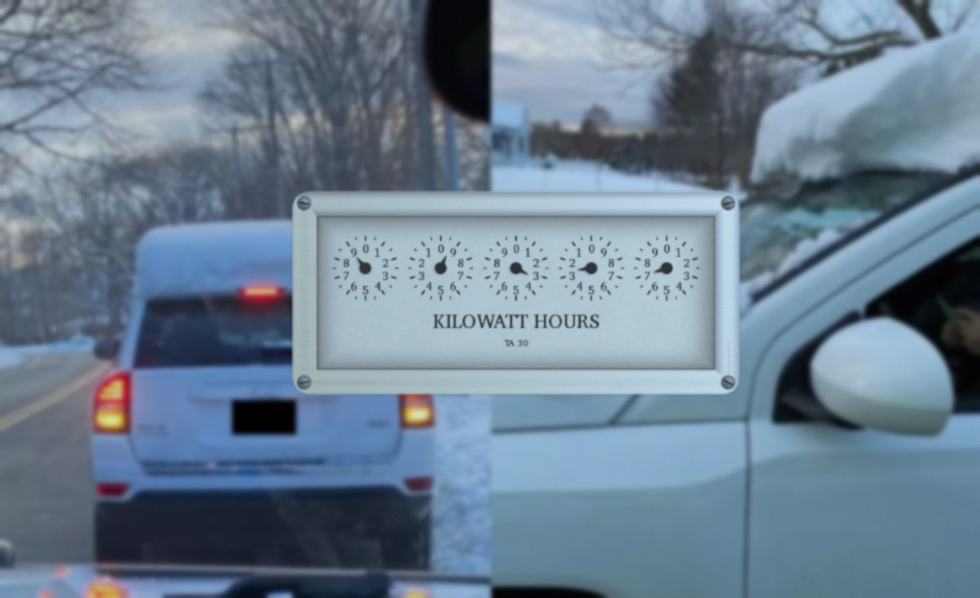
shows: 89327 kWh
